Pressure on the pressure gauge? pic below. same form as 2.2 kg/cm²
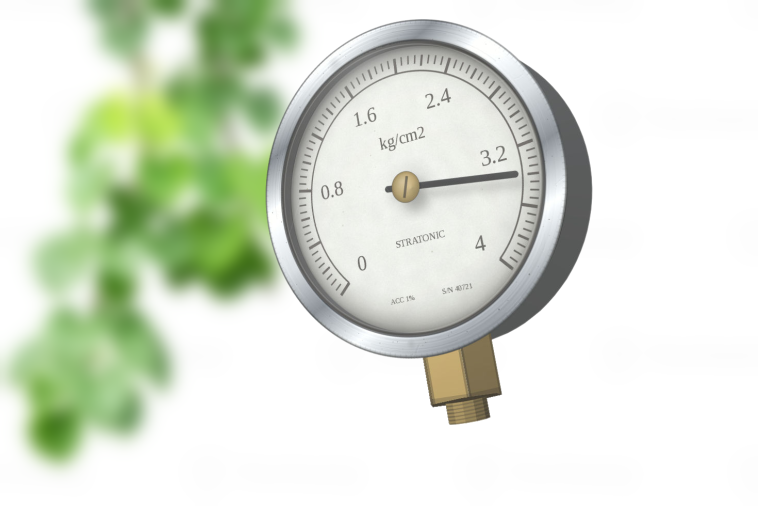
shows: 3.4 kg/cm²
